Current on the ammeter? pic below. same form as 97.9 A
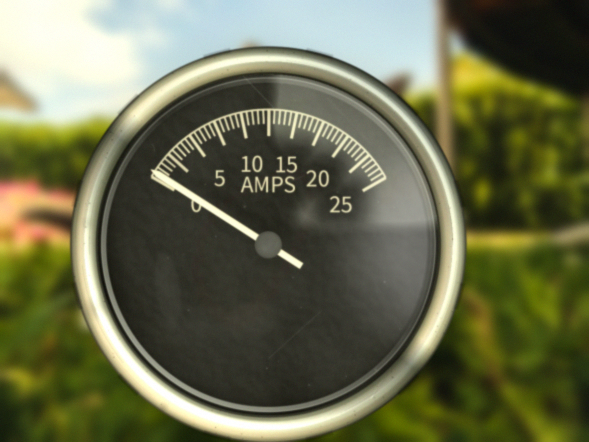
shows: 0.5 A
